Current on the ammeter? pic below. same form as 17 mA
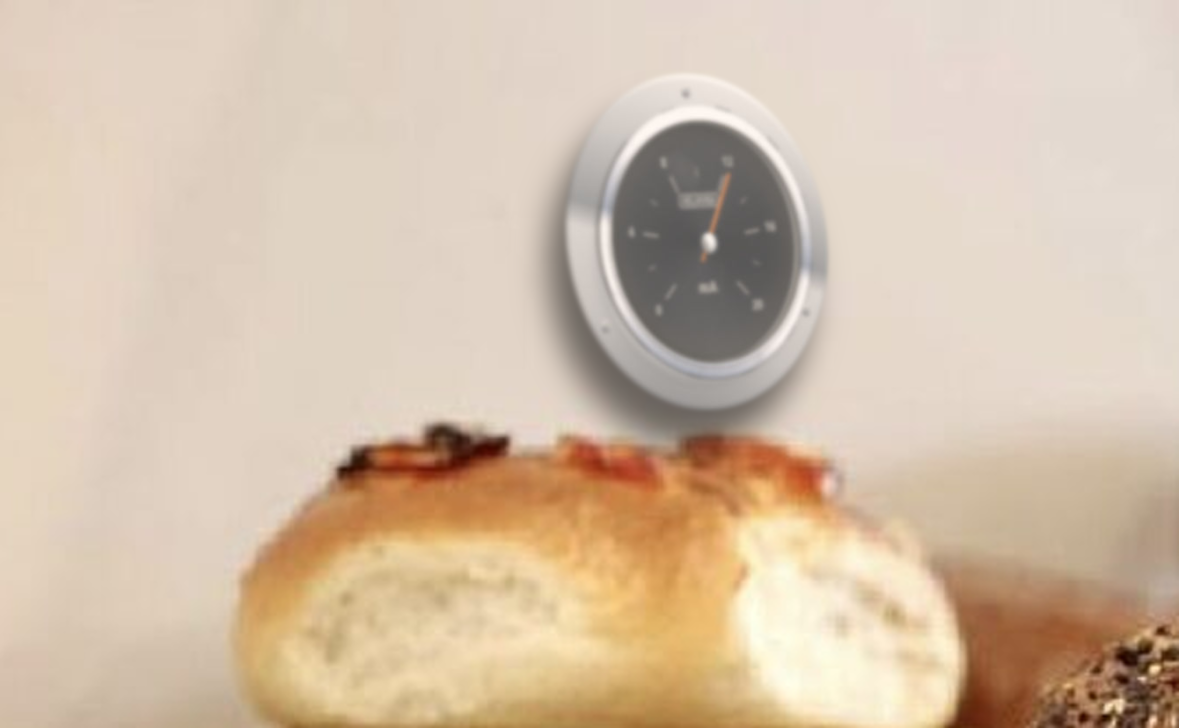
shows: 12 mA
